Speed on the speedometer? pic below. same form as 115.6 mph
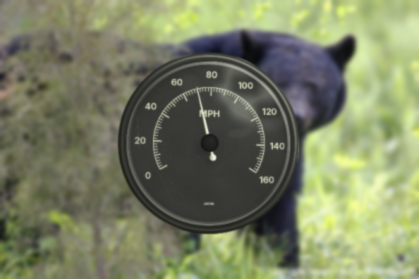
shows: 70 mph
